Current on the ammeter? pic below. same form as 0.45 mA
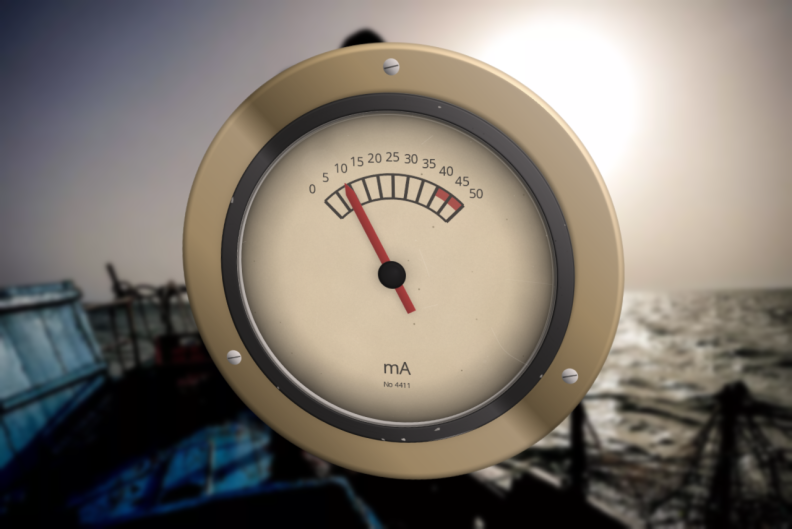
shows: 10 mA
